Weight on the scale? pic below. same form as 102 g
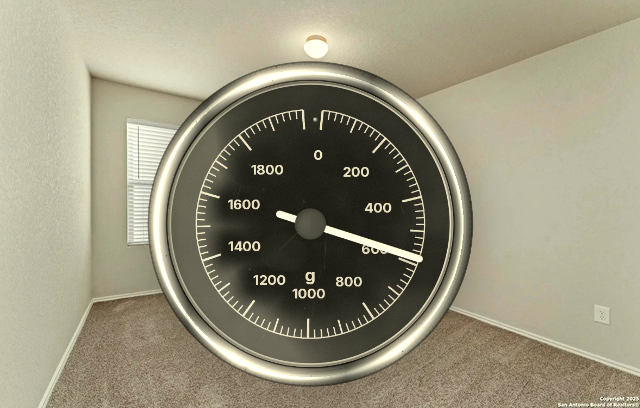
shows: 580 g
